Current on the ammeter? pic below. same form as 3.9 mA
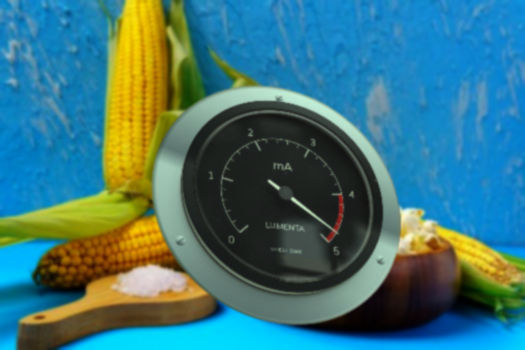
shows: 4.8 mA
